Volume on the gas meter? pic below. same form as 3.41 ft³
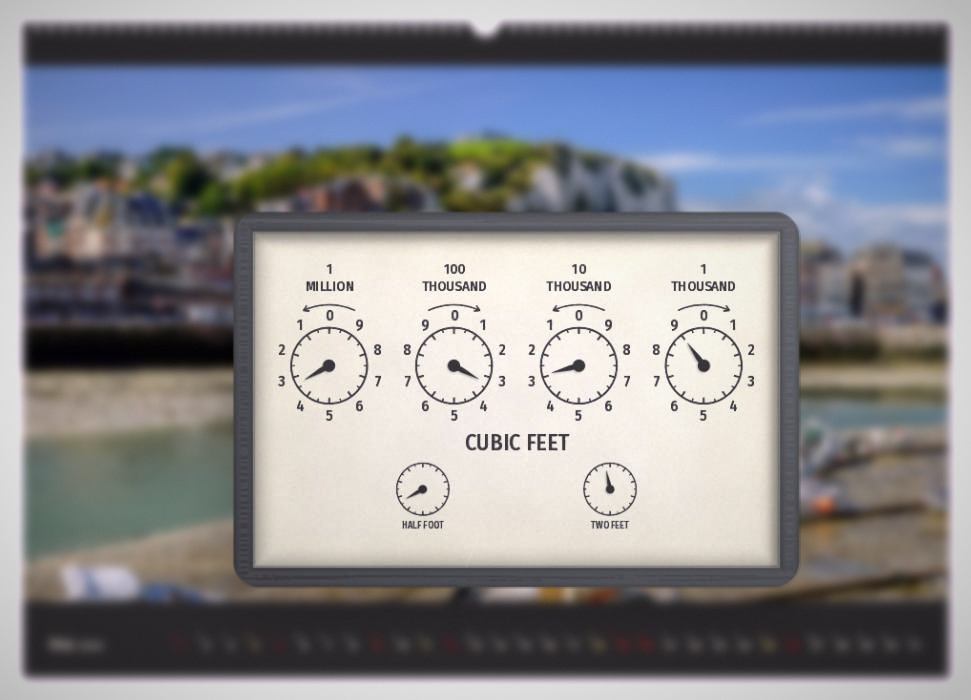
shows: 332900 ft³
